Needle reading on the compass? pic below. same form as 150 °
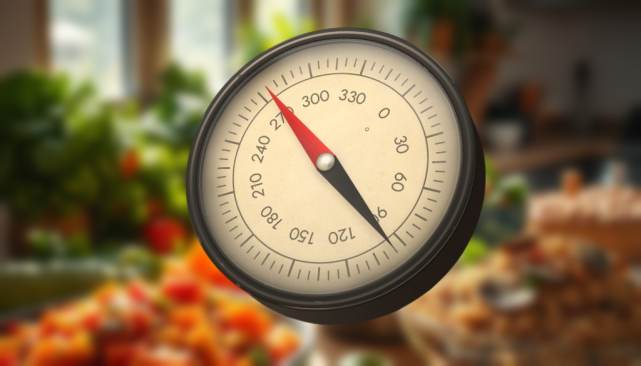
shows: 275 °
